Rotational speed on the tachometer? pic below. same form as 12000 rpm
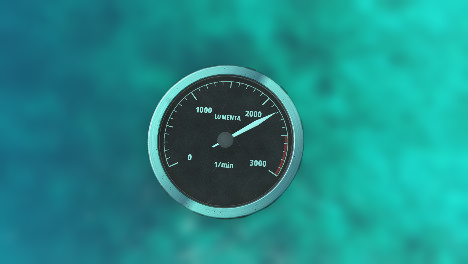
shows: 2200 rpm
